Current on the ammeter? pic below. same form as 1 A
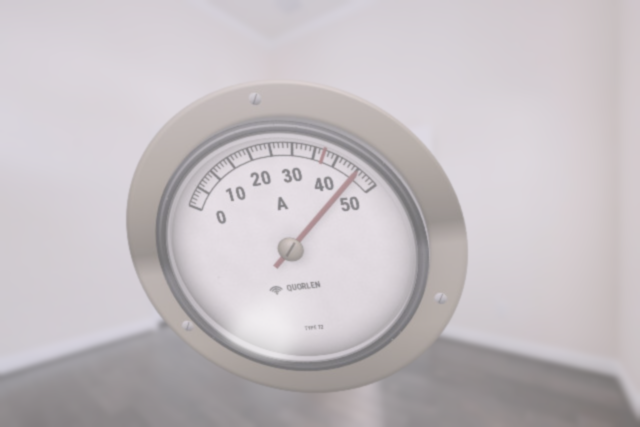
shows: 45 A
